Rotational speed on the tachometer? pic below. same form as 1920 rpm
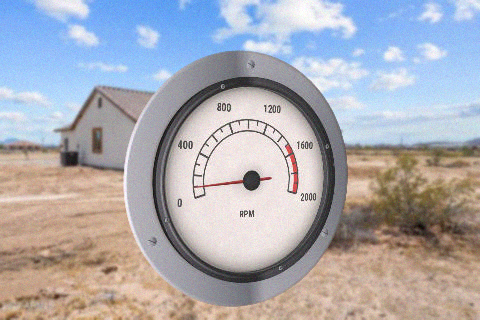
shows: 100 rpm
